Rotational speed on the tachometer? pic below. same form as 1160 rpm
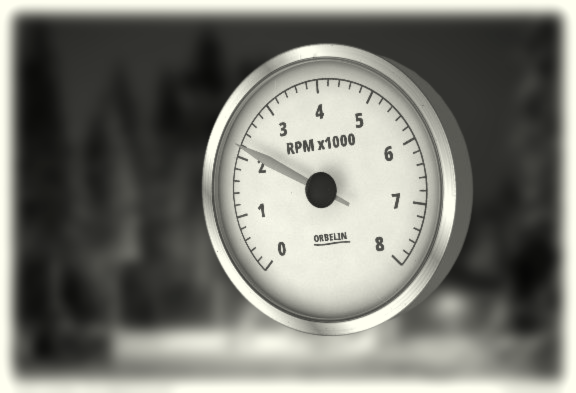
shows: 2200 rpm
